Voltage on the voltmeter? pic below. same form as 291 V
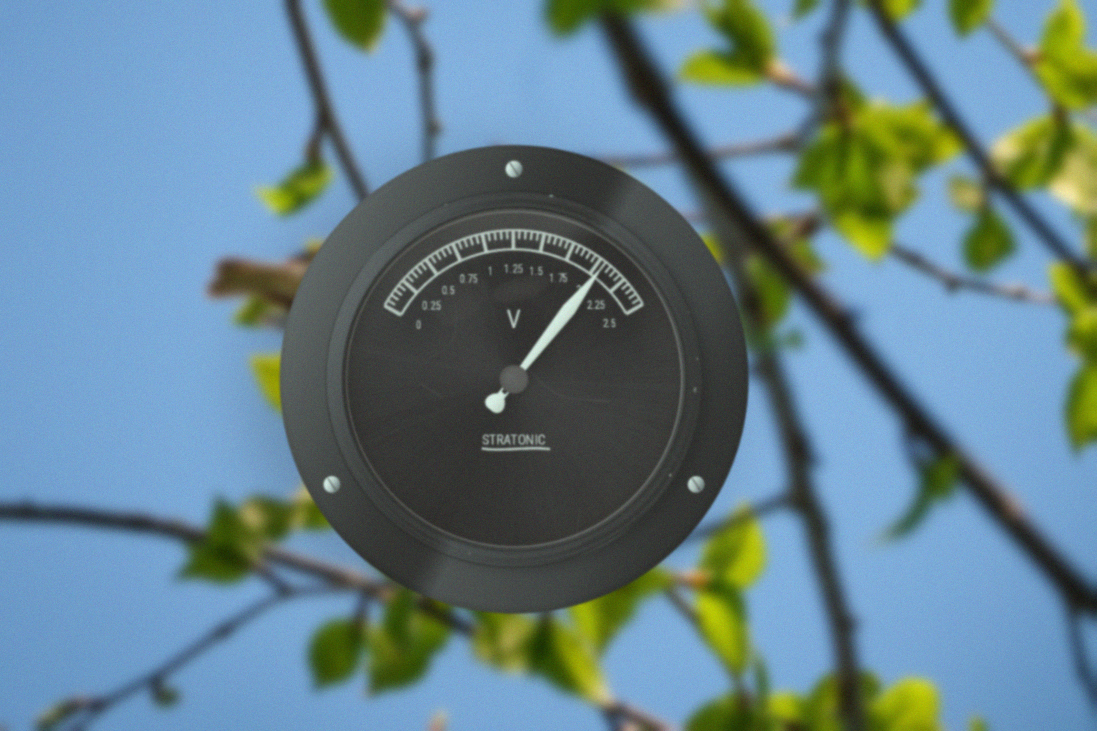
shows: 2.05 V
